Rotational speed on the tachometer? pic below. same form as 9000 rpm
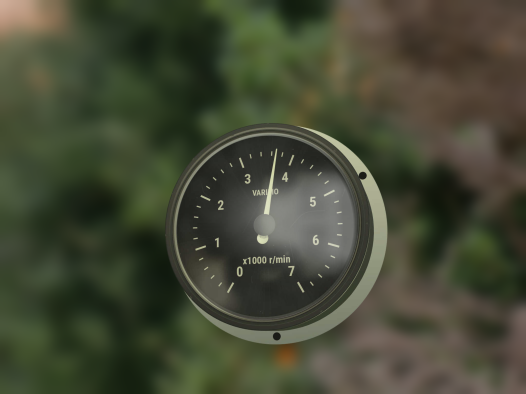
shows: 3700 rpm
